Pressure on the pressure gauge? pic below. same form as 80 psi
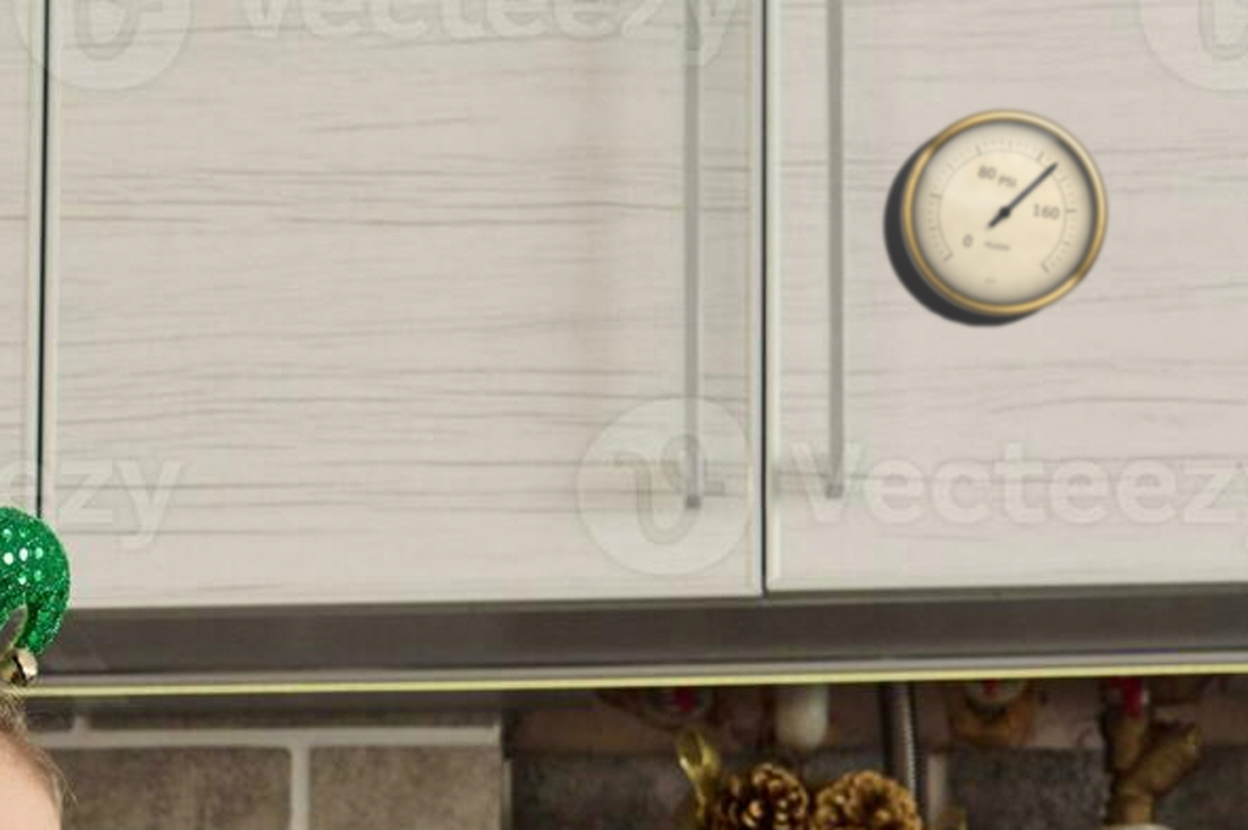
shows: 130 psi
